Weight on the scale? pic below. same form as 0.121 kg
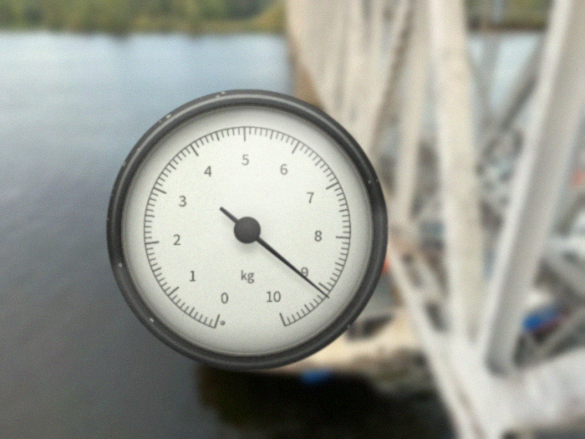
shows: 9.1 kg
